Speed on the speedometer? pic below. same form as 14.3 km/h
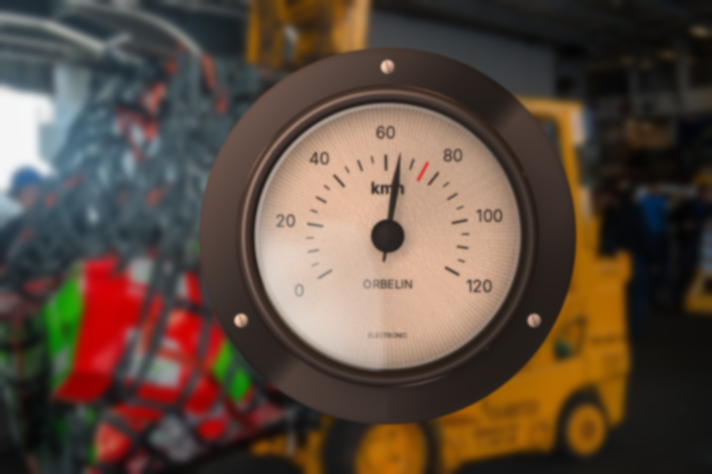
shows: 65 km/h
